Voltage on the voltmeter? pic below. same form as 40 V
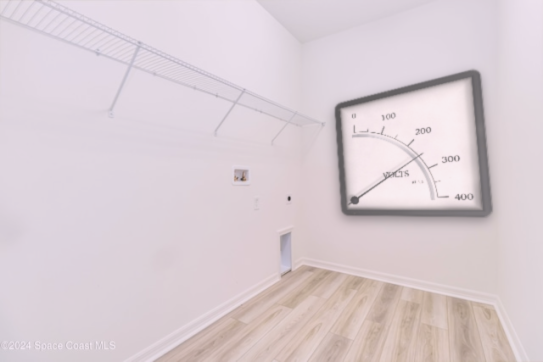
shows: 250 V
